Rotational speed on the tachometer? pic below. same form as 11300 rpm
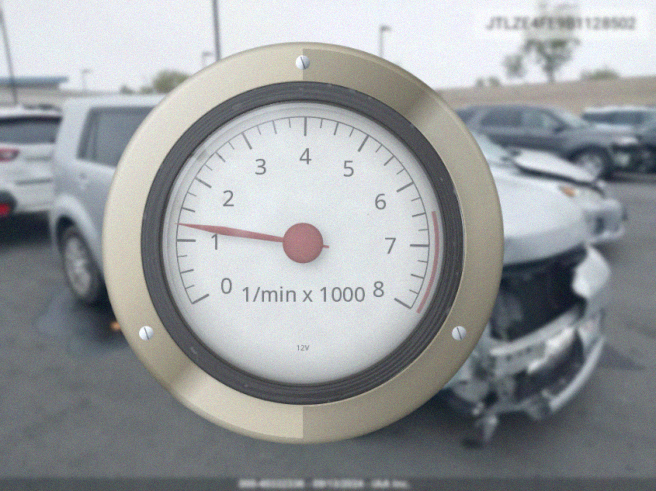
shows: 1250 rpm
